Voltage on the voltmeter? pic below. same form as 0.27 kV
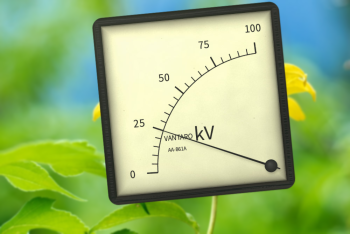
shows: 25 kV
